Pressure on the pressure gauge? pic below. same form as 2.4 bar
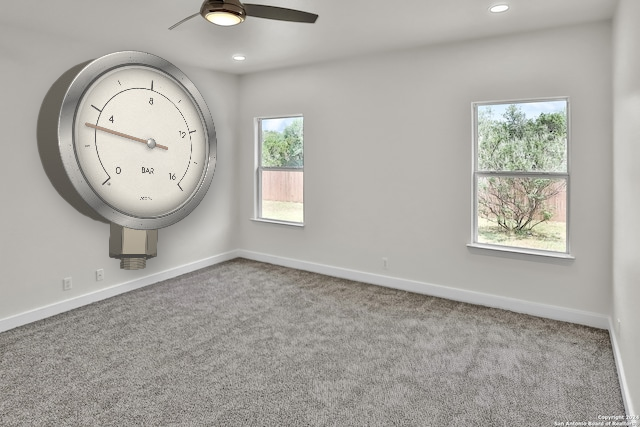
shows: 3 bar
